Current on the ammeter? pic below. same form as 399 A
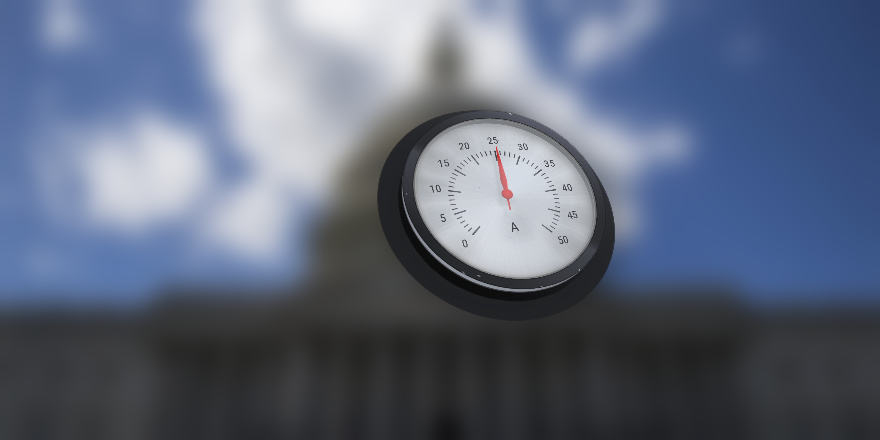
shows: 25 A
